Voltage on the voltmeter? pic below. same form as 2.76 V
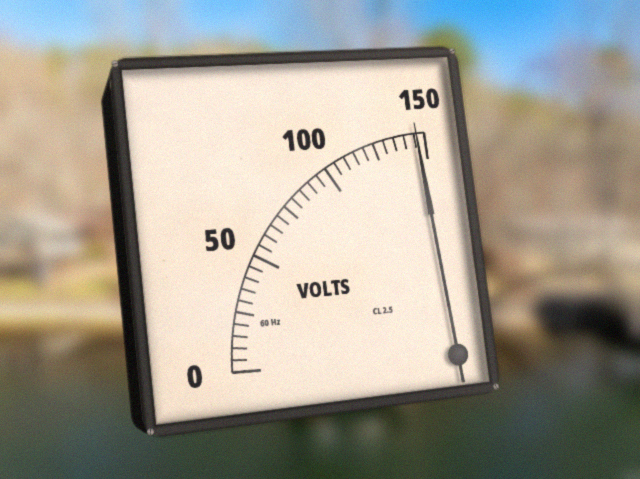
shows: 145 V
